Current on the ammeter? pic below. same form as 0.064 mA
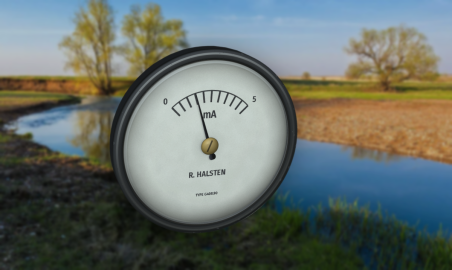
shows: 1.5 mA
